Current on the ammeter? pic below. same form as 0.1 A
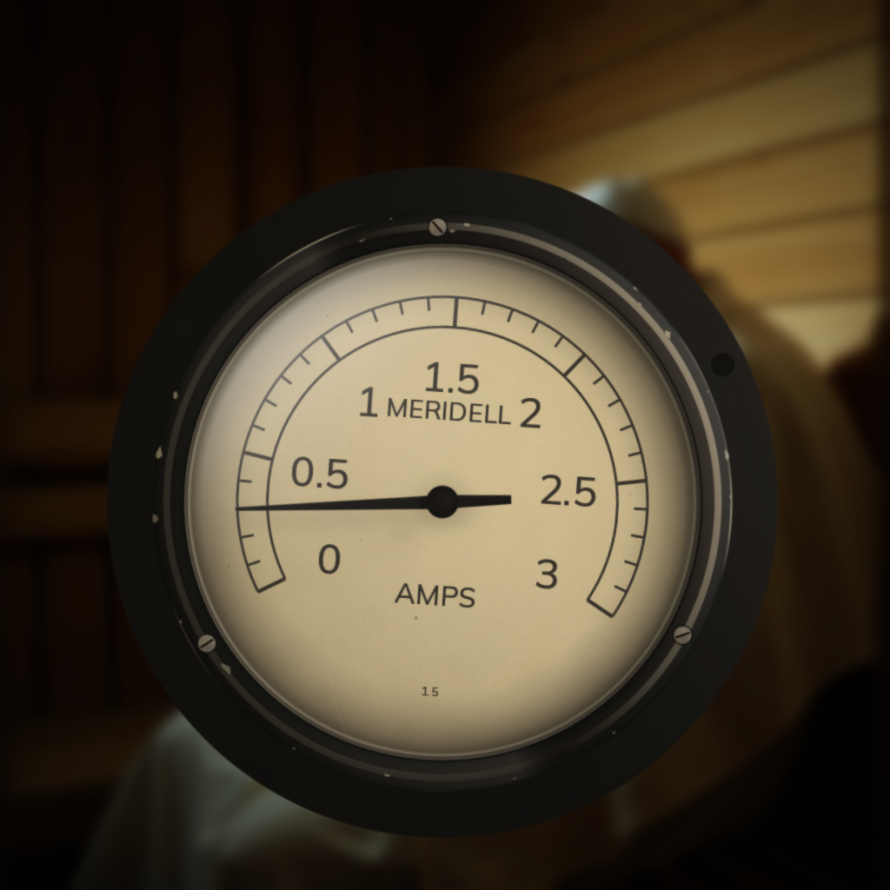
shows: 0.3 A
